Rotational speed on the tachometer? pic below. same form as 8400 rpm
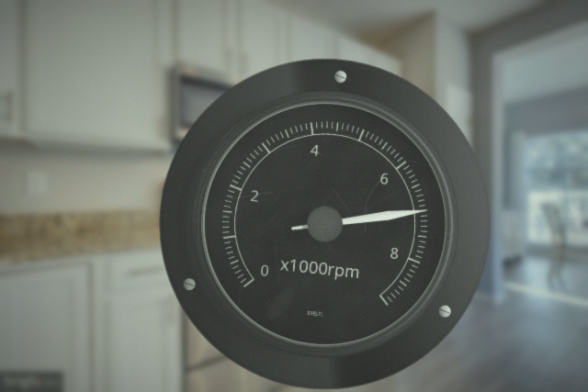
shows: 7000 rpm
